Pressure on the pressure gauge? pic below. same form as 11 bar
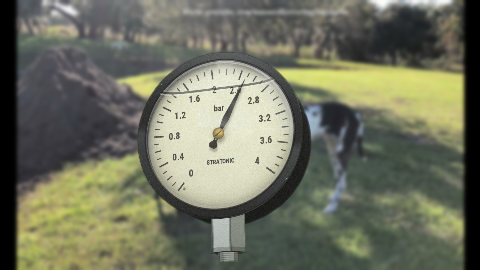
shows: 2.5 bar
